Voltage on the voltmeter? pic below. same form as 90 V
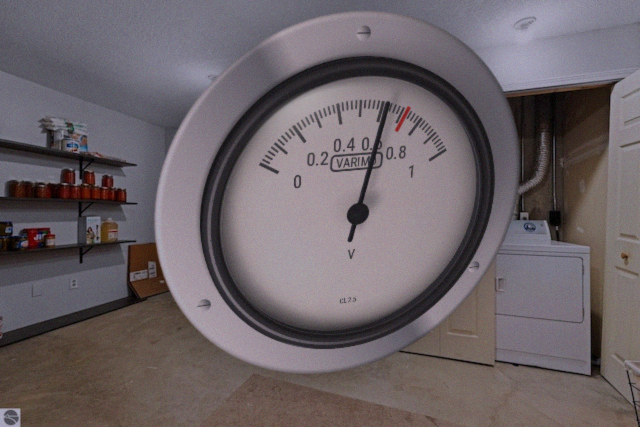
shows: 0.6 V
